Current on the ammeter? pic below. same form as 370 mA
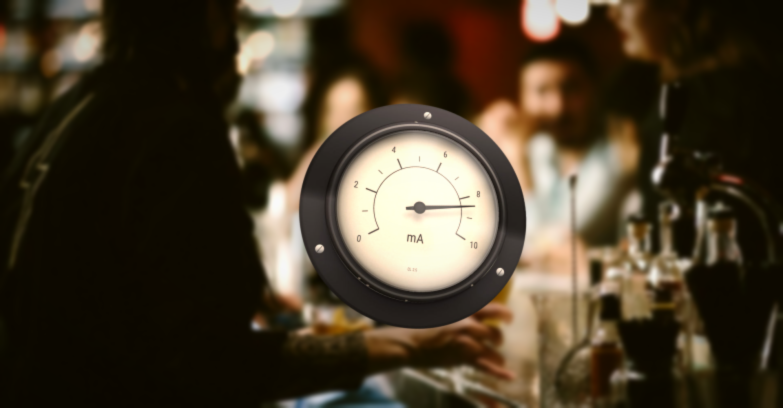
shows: 8.5 mA
